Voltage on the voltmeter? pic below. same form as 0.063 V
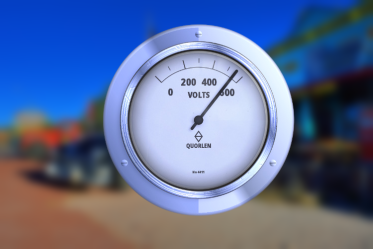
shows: 550 V
